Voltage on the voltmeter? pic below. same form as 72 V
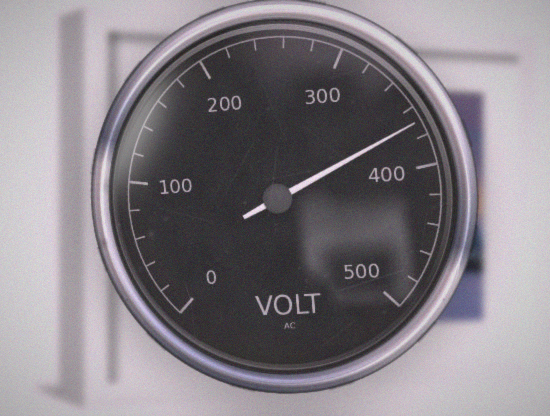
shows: 370 V
